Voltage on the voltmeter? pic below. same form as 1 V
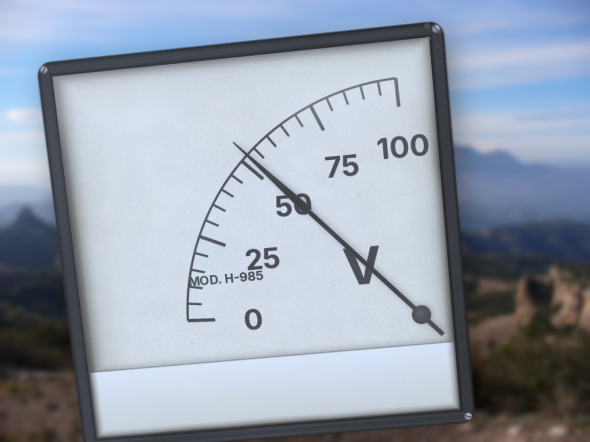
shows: 52.5 V
